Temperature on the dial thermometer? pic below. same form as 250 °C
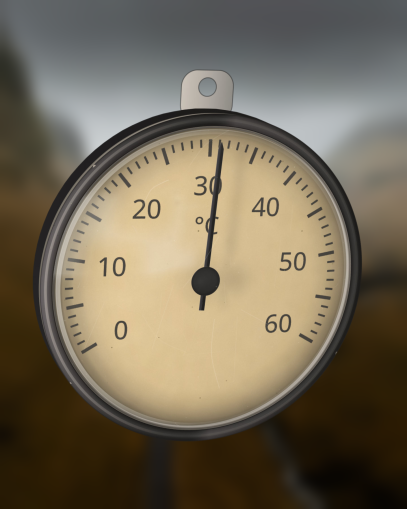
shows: 31 °C
